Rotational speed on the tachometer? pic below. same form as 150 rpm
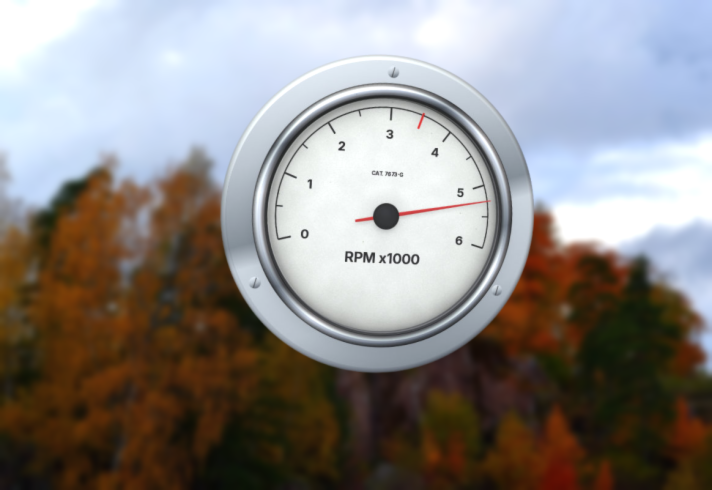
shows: 5250 rpm
